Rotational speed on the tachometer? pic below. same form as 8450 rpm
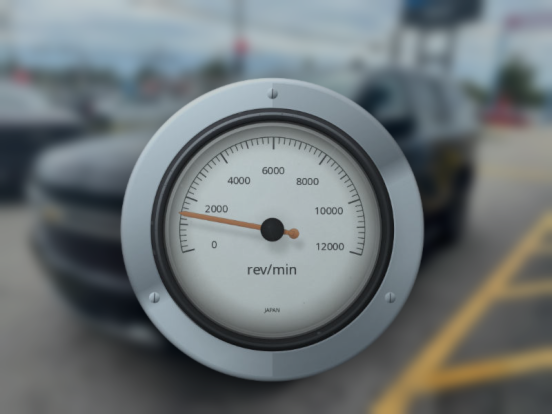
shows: 1400 rpm
